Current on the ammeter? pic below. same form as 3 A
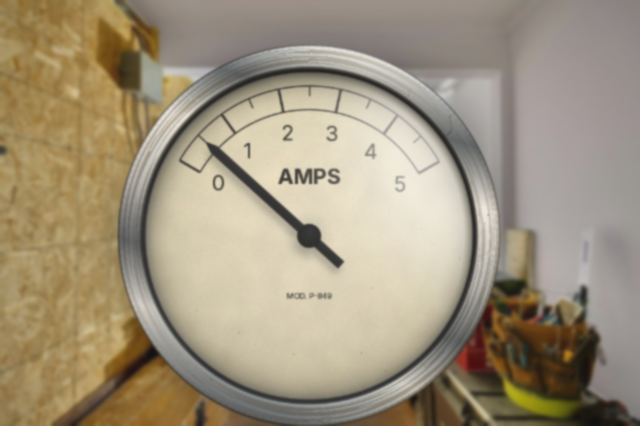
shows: 0.5 A
